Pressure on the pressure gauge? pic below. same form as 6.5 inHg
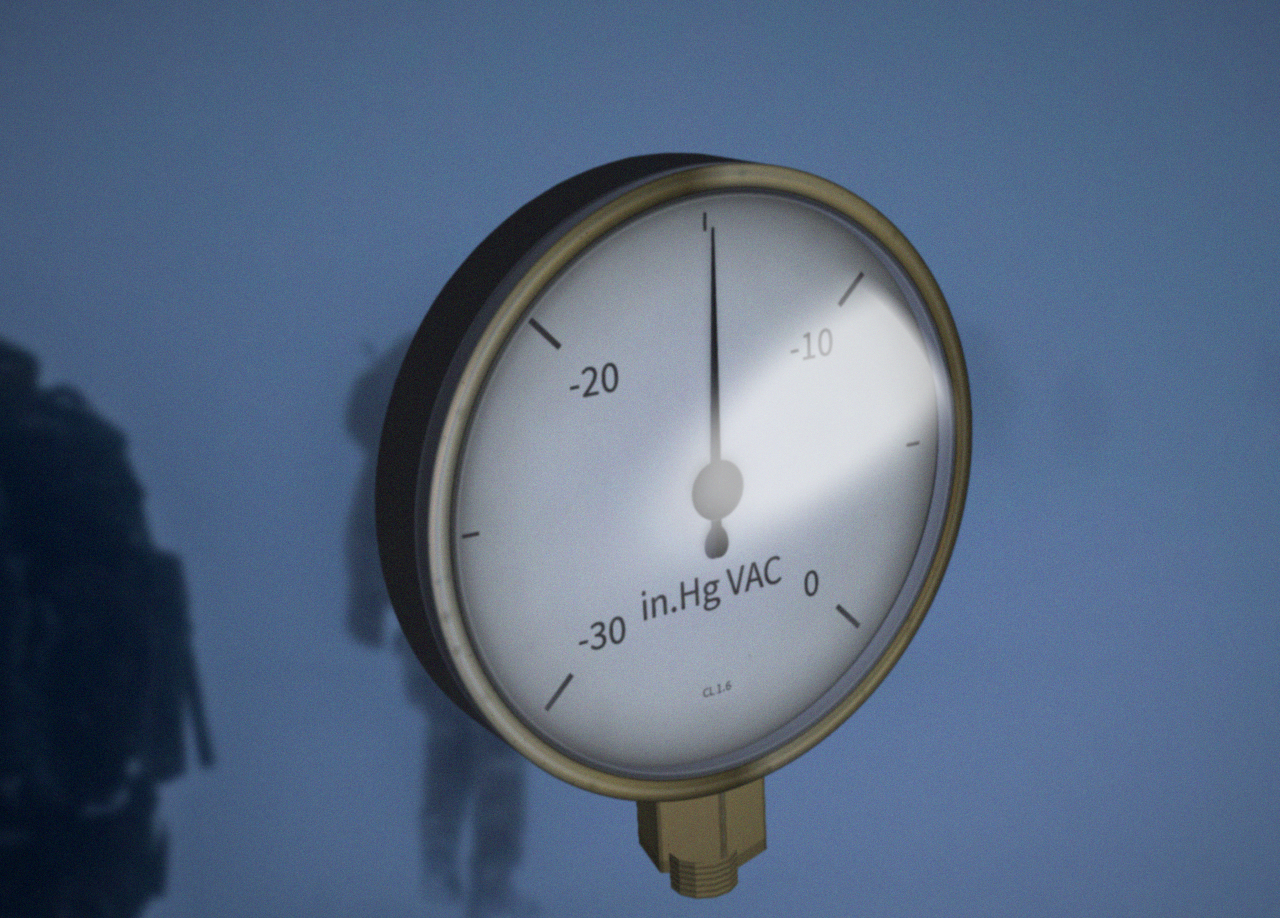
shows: -15 inHg
